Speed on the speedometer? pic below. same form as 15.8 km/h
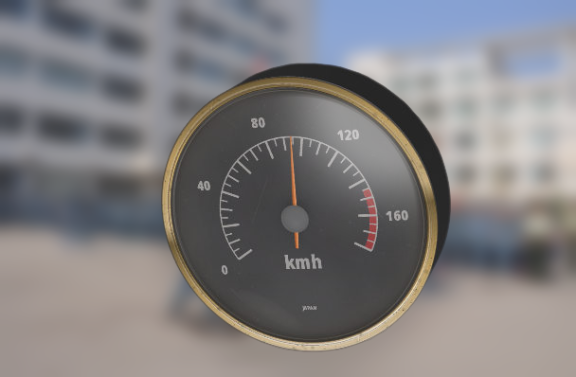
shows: 95 km/h
